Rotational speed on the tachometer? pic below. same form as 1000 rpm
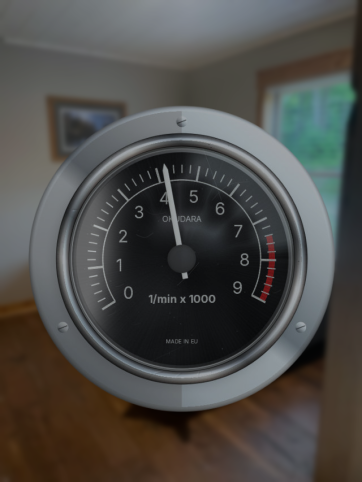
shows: 4200 rpm
